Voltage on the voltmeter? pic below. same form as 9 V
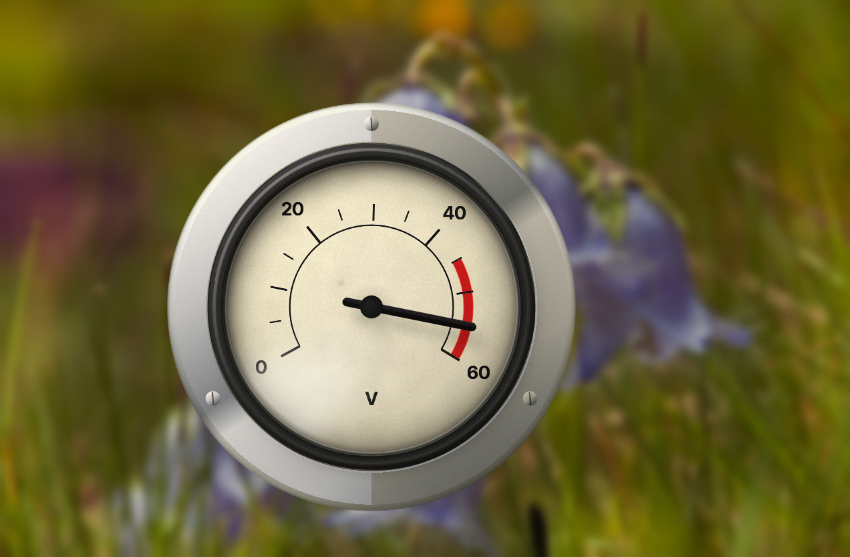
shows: 55 V
